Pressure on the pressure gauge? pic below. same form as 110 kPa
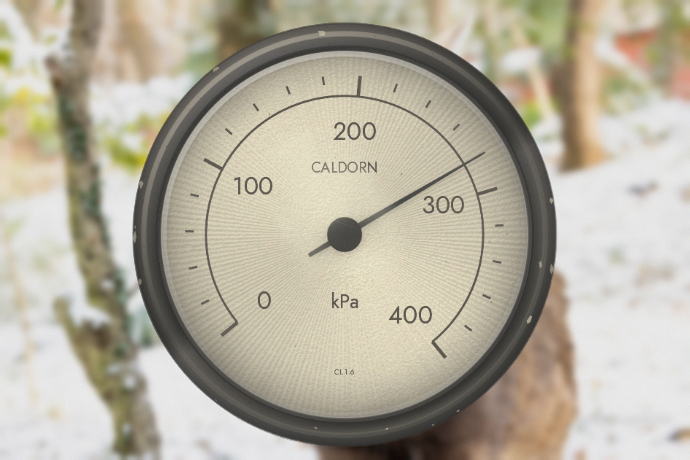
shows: 280 kPa
